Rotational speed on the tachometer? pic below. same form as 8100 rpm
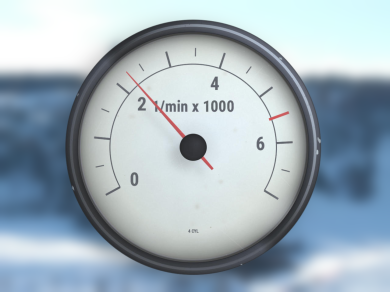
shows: 2250 rpm
